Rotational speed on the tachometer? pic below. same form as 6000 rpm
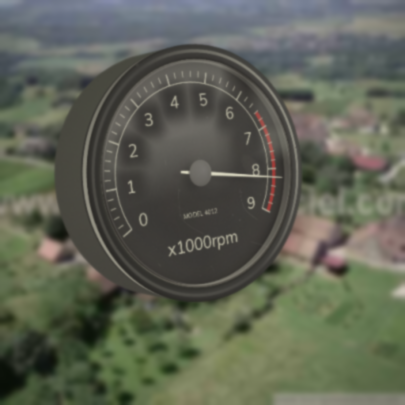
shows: 8200 rpm
